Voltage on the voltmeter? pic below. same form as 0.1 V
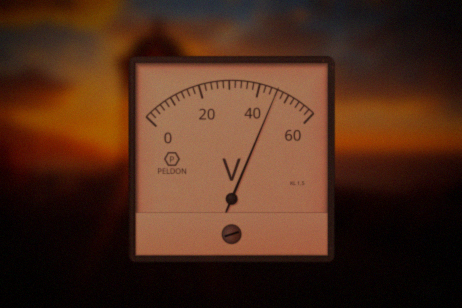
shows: 46 V
